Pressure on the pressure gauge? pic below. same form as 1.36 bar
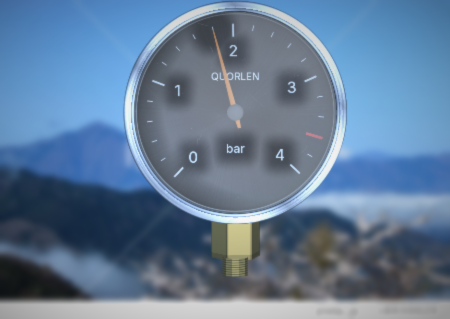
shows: 1.8 bar
